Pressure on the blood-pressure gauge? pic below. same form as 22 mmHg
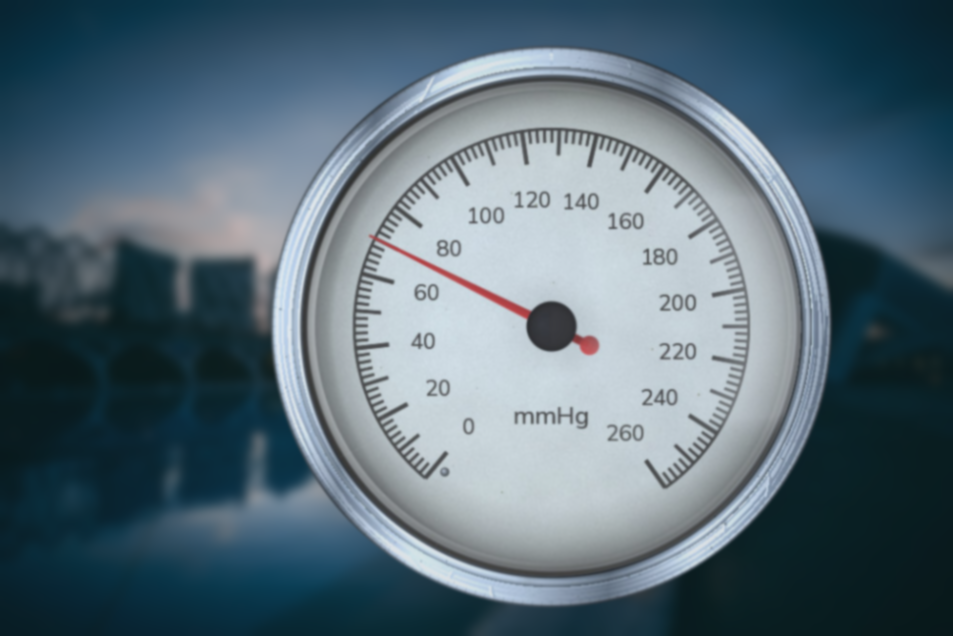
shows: 70 mmHg
